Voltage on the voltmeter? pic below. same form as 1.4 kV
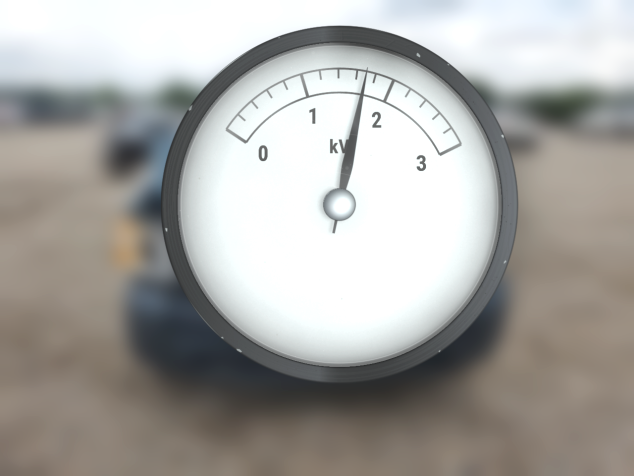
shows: 1.7 kV
